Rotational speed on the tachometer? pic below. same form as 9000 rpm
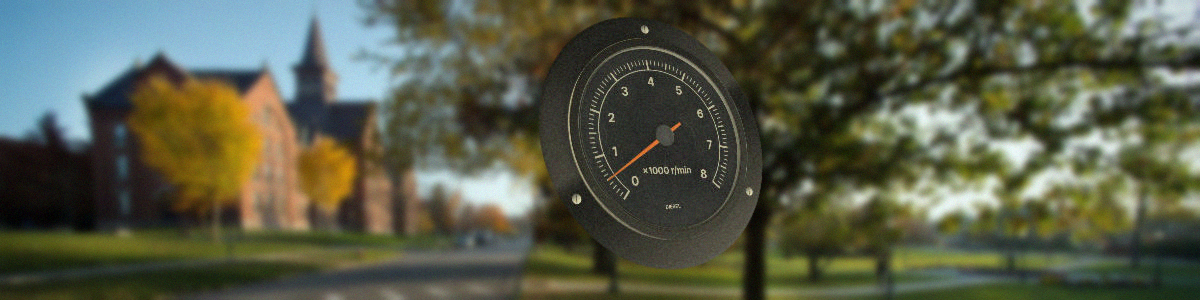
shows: 500 rpm
